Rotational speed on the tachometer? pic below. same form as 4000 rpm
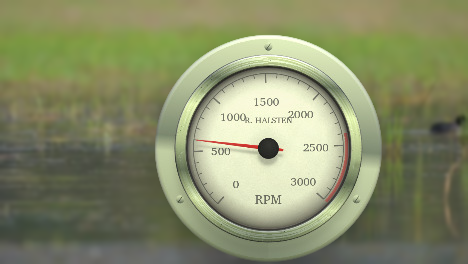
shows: 600 rpm
